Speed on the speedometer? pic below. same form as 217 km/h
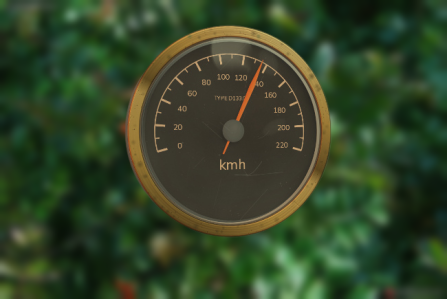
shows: 135 km/h
